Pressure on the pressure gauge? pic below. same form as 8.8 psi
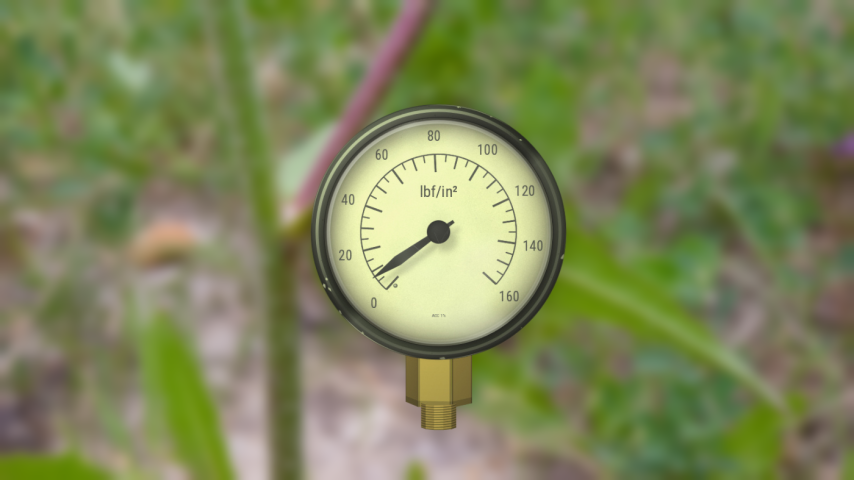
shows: 7.5 psi
